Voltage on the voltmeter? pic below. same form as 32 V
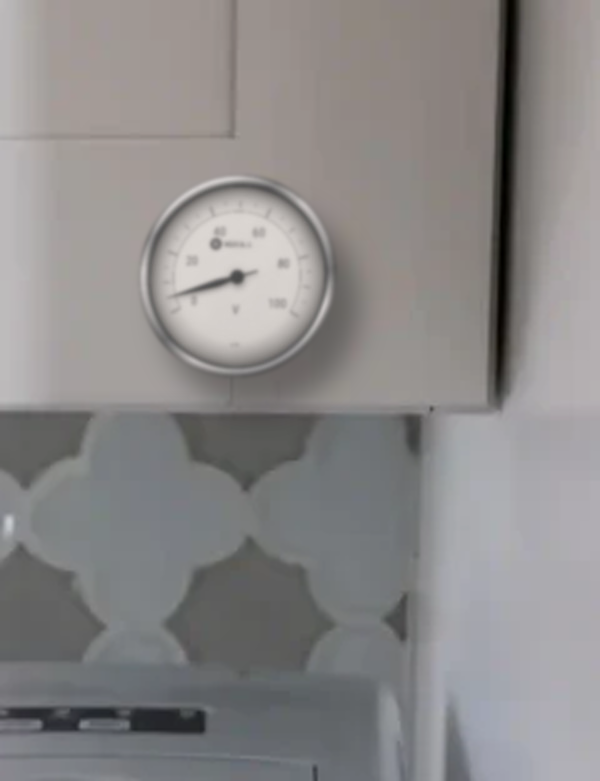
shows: 5 V
